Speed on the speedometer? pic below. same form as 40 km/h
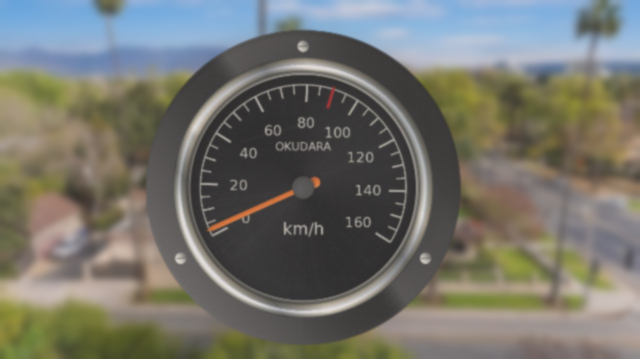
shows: 2.5 km/h
